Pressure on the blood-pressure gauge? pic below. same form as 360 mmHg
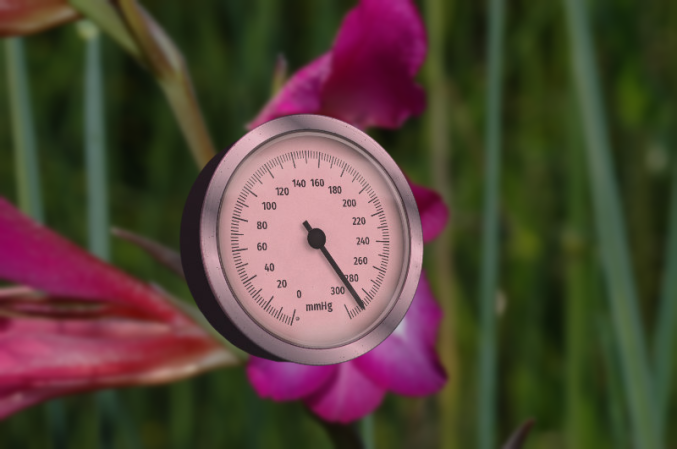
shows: 290 mmHg
